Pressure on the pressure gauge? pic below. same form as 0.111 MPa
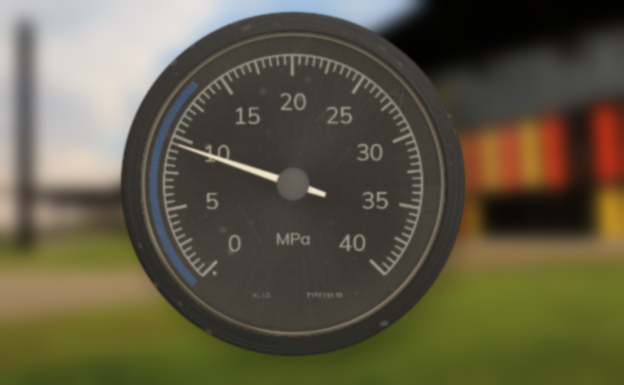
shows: 9.5 MPa
